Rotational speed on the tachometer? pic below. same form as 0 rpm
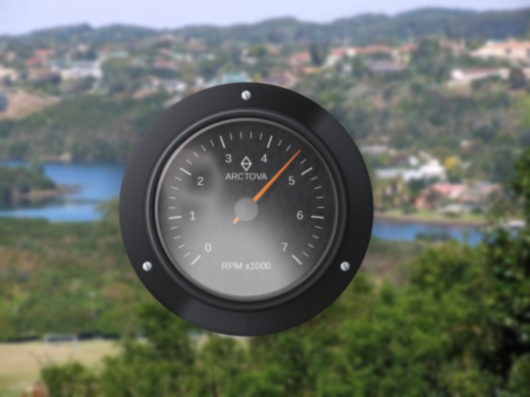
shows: 4600 rpm
